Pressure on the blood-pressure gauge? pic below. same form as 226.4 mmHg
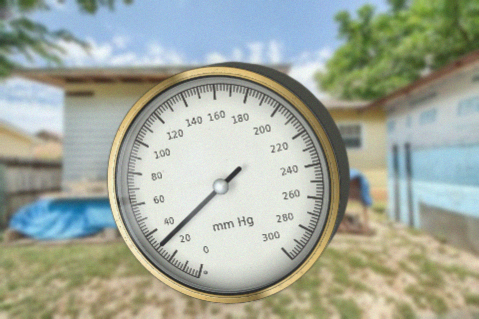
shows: 30 mmHg
